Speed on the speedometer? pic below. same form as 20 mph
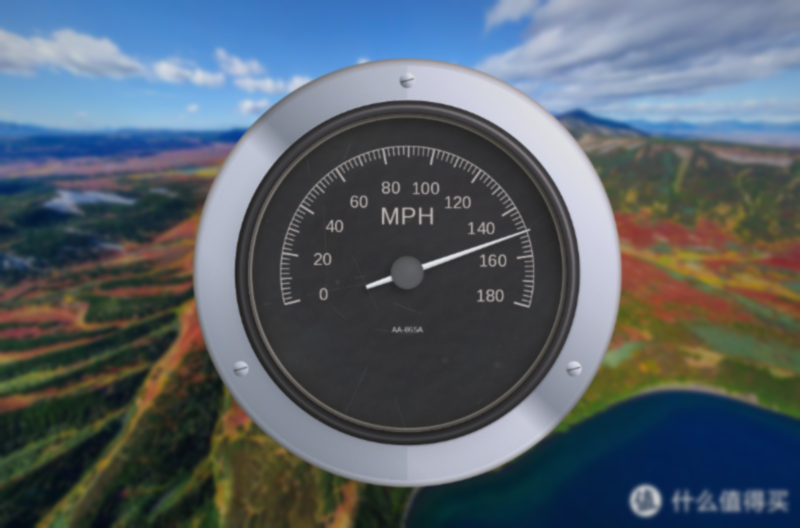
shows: 150 mph
